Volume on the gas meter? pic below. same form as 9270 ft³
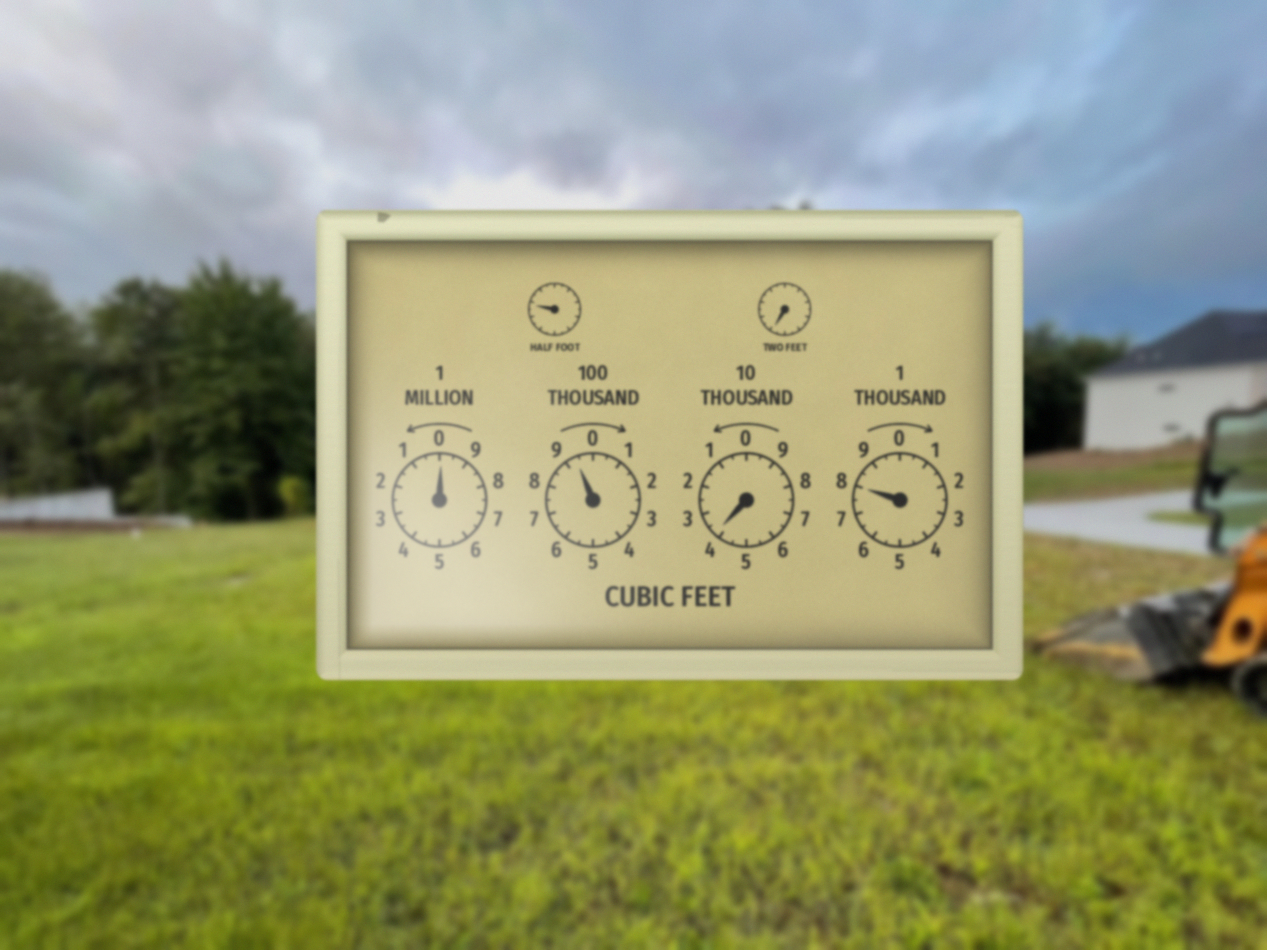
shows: 993800 ft³
